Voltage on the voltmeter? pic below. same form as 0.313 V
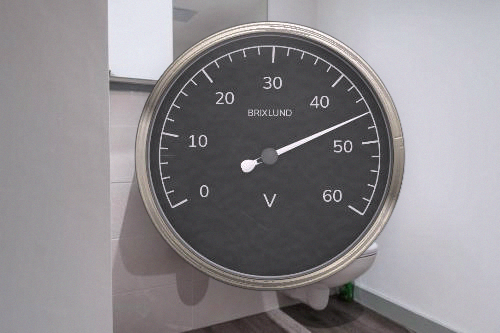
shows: 46 V
